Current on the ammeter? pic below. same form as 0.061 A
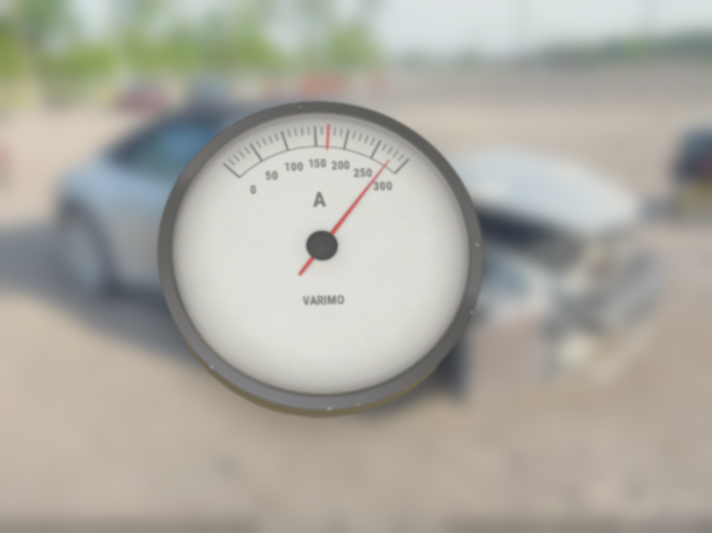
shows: 280 A
